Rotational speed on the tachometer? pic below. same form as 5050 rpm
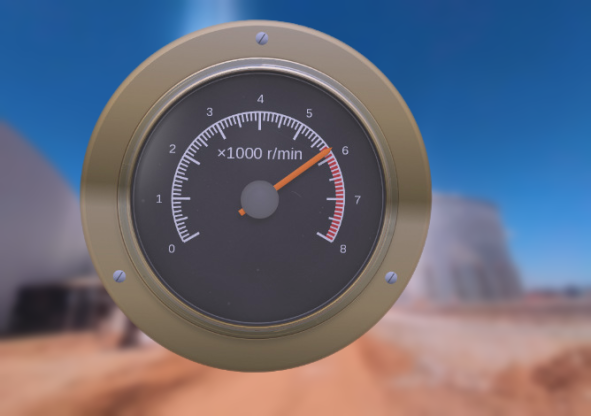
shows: 5800 rpm
